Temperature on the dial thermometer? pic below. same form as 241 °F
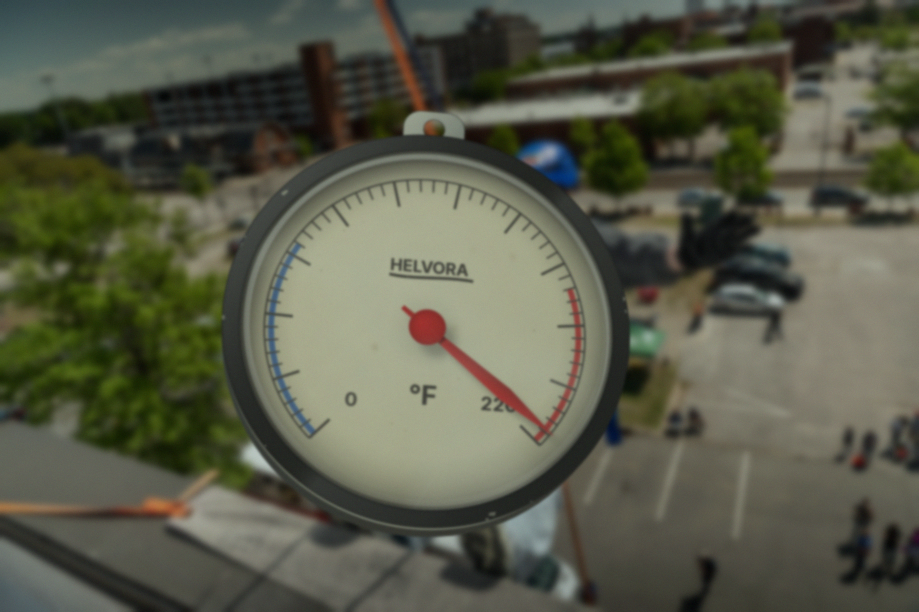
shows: 216 °F
